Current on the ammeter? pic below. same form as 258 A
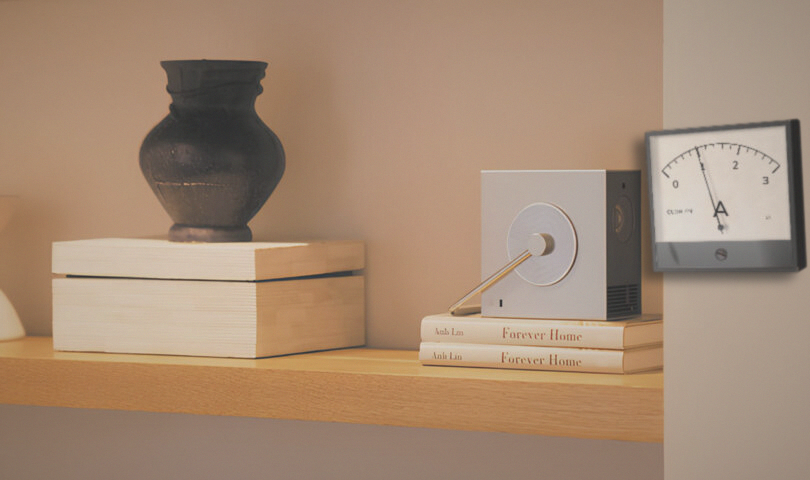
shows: 1 A
